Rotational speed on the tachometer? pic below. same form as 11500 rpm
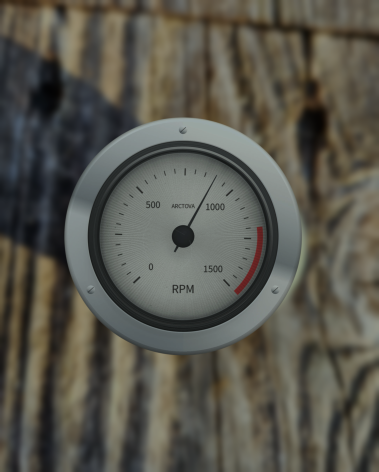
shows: 900 rpm
